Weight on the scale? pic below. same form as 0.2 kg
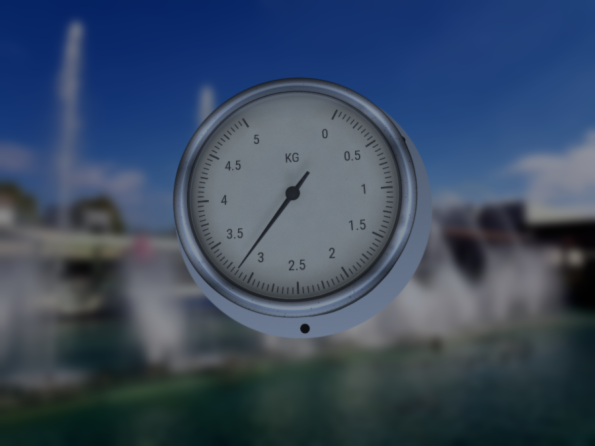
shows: 3.15 kg
